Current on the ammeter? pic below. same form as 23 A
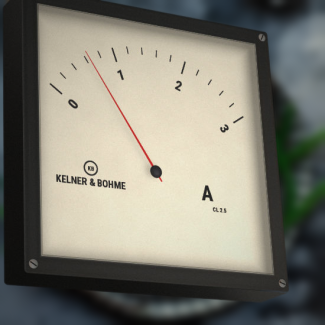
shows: 0.6 A
